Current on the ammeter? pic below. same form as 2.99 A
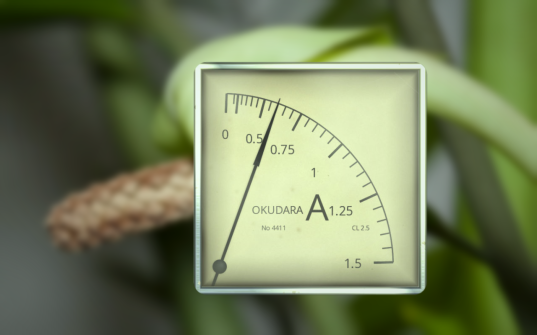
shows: 0.6 A
